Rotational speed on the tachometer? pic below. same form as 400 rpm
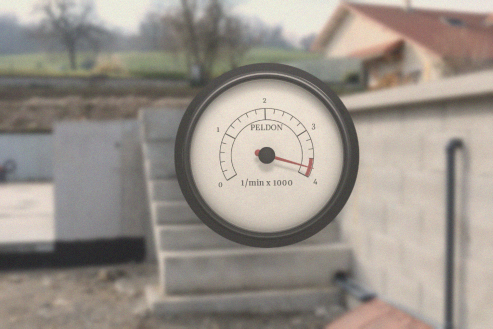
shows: 3800 rpm
